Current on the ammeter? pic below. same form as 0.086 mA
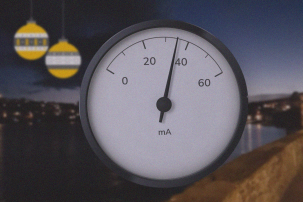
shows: 35 mA
